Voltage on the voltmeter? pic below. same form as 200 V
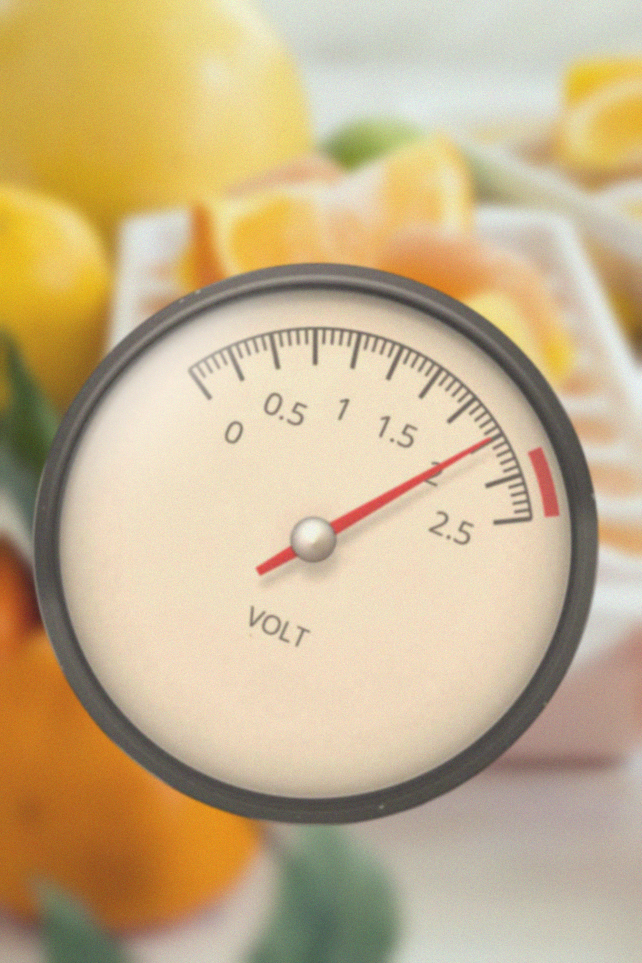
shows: 2 V
